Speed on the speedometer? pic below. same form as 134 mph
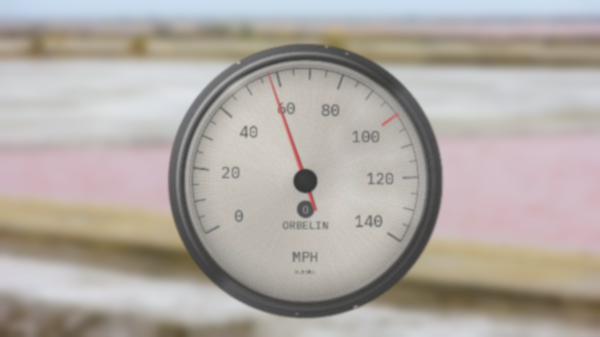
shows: 57.5 mph
